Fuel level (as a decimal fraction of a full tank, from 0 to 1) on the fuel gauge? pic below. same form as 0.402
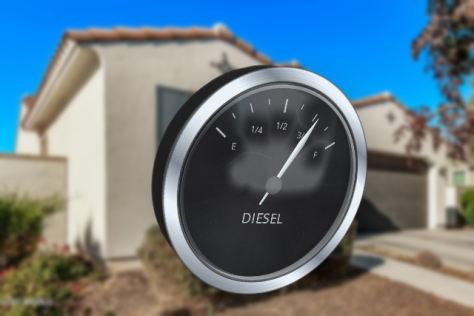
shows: 0.75
